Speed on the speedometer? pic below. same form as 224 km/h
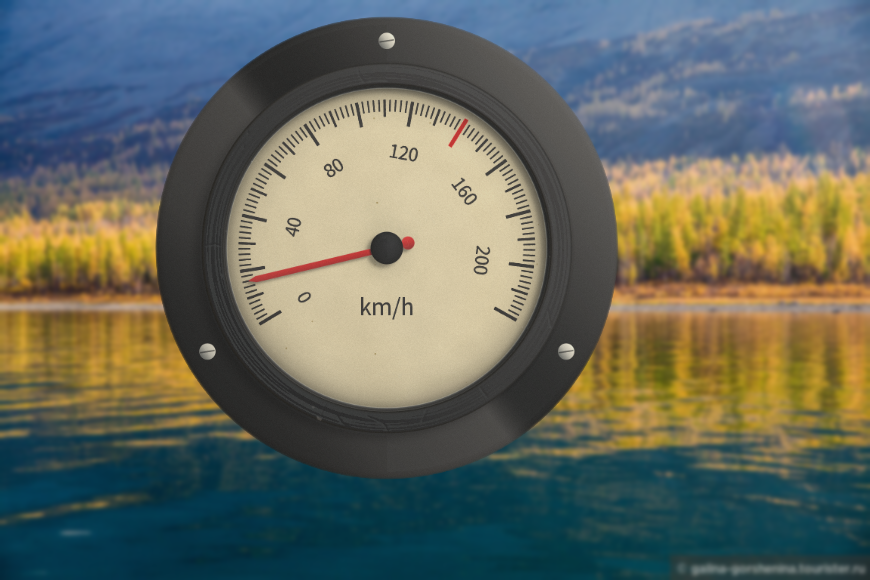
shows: 16 km/h
